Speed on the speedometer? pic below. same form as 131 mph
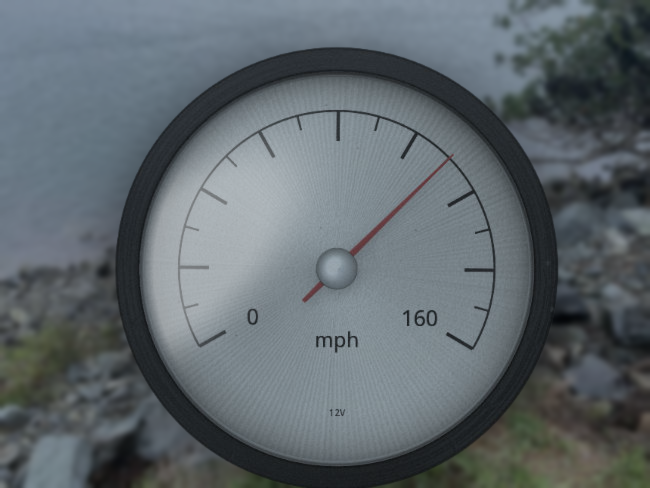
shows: 110 mph
